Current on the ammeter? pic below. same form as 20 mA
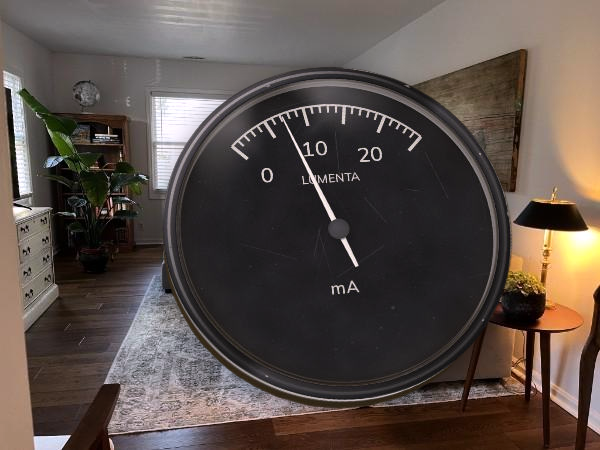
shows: 7 mA
